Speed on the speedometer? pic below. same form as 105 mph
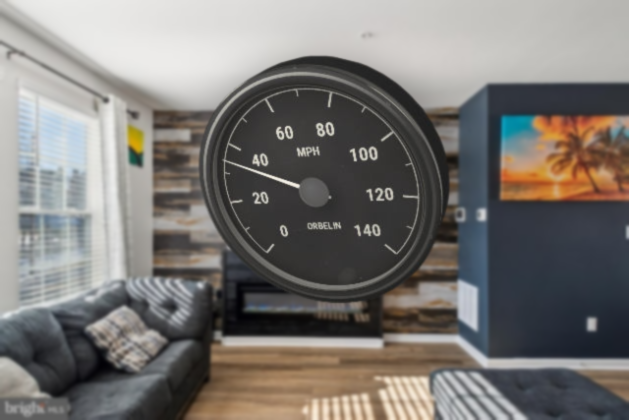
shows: 35 mph
